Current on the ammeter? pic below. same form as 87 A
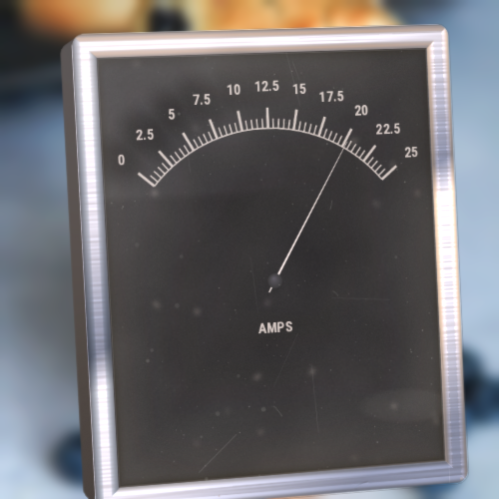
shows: 20 A
